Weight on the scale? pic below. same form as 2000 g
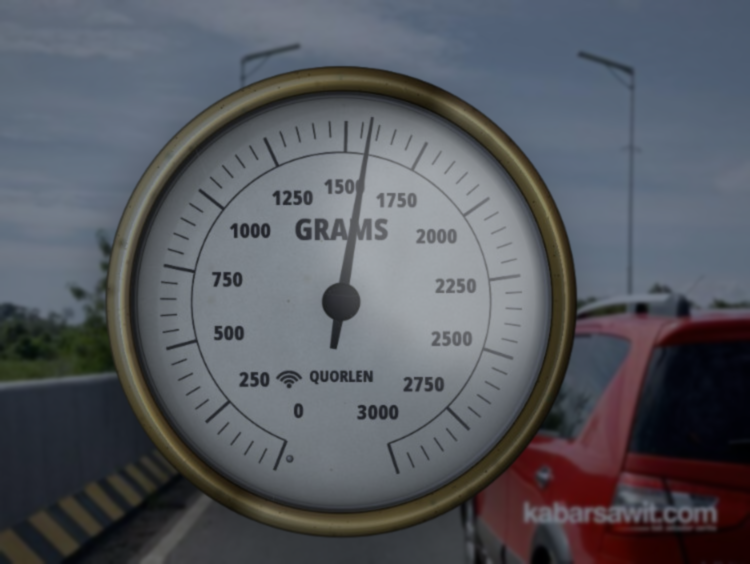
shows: 1575 g
